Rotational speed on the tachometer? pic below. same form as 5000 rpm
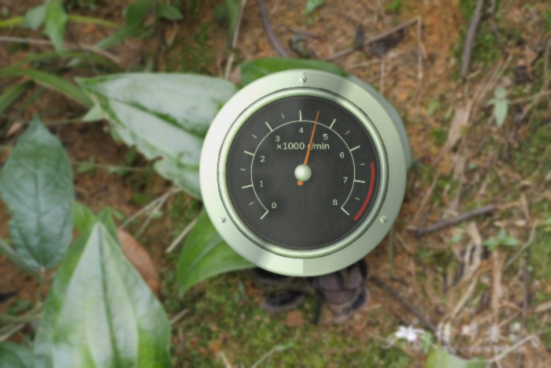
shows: 4500 rpm
